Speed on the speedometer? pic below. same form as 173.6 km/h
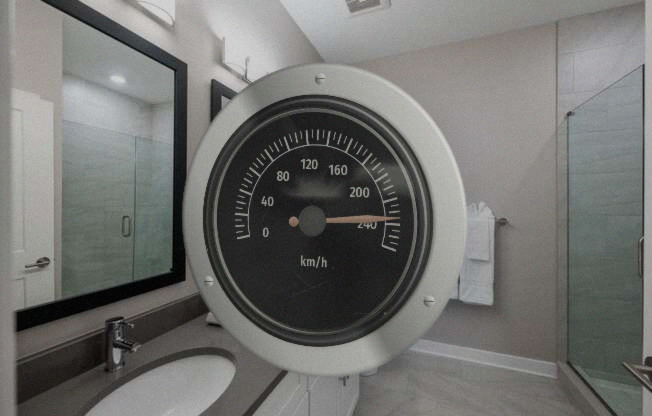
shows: 235 km/h
